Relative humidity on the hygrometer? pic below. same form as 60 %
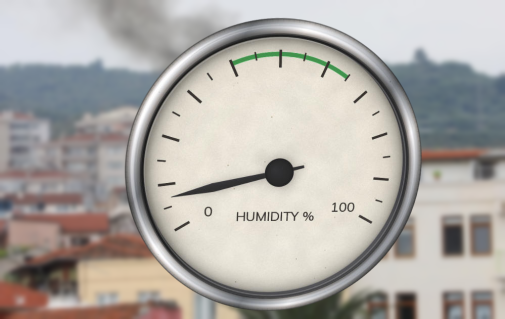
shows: 7.5 %
